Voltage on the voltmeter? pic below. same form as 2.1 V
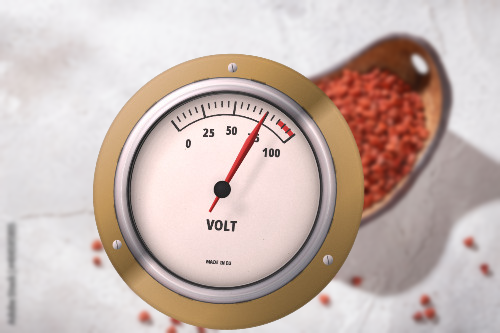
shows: 75 V
